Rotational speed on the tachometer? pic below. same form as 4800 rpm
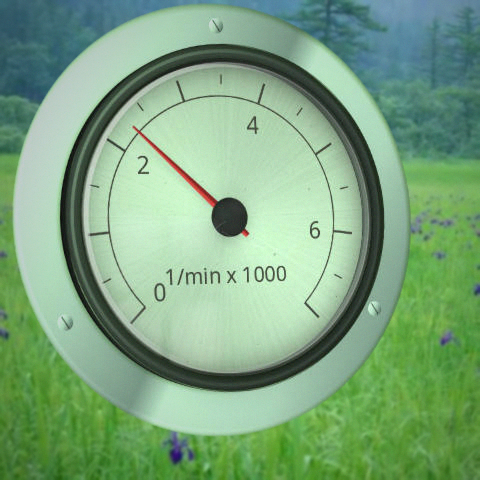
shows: 2250 rpm
